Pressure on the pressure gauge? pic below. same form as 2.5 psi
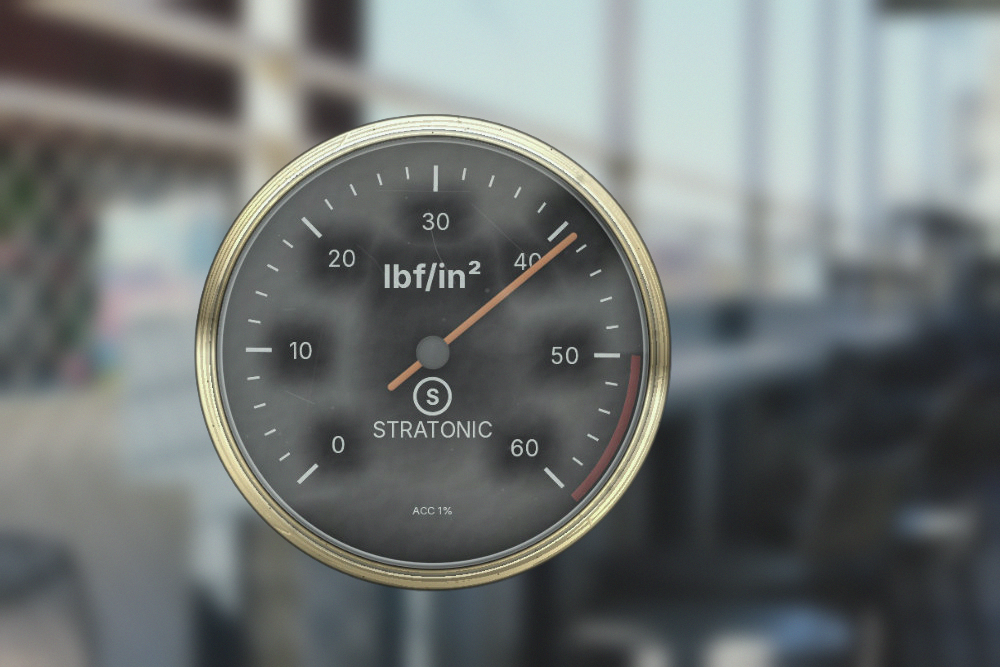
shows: 41 psi
